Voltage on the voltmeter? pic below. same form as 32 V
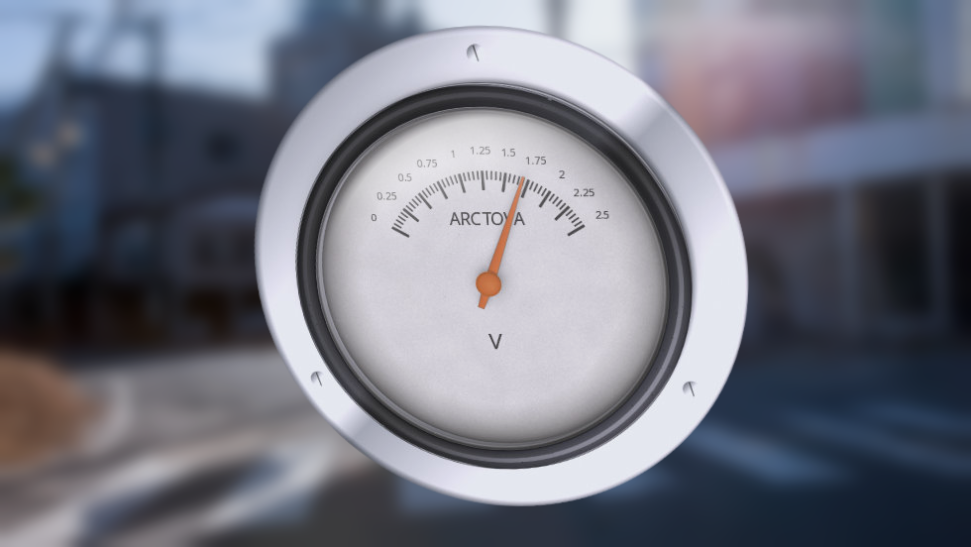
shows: 1.7 V
